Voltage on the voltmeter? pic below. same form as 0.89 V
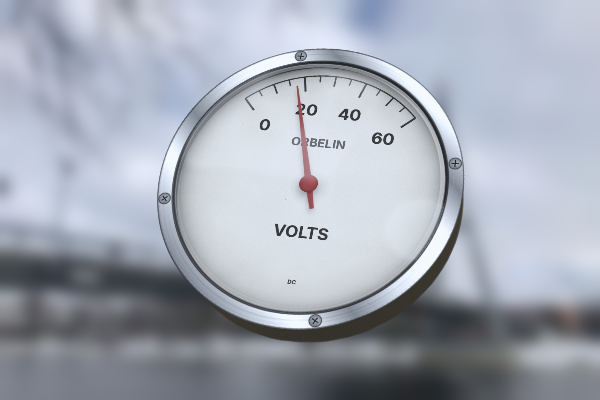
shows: 17.5 V
